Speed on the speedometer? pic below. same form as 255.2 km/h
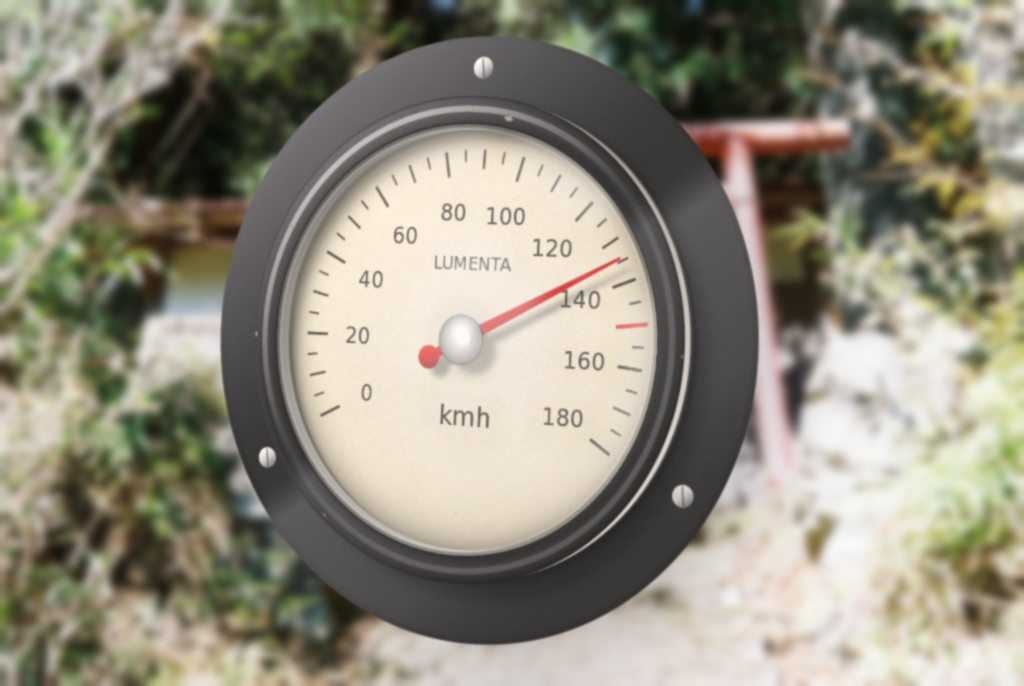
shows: 135 km/h
